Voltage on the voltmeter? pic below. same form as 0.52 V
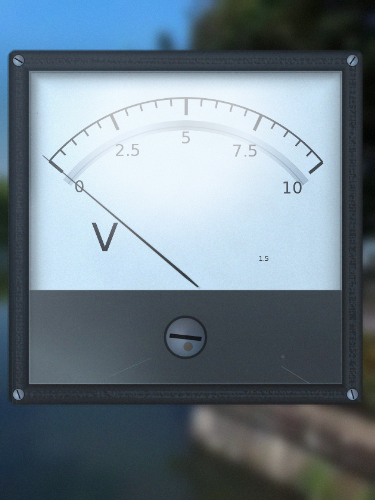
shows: 0 V
